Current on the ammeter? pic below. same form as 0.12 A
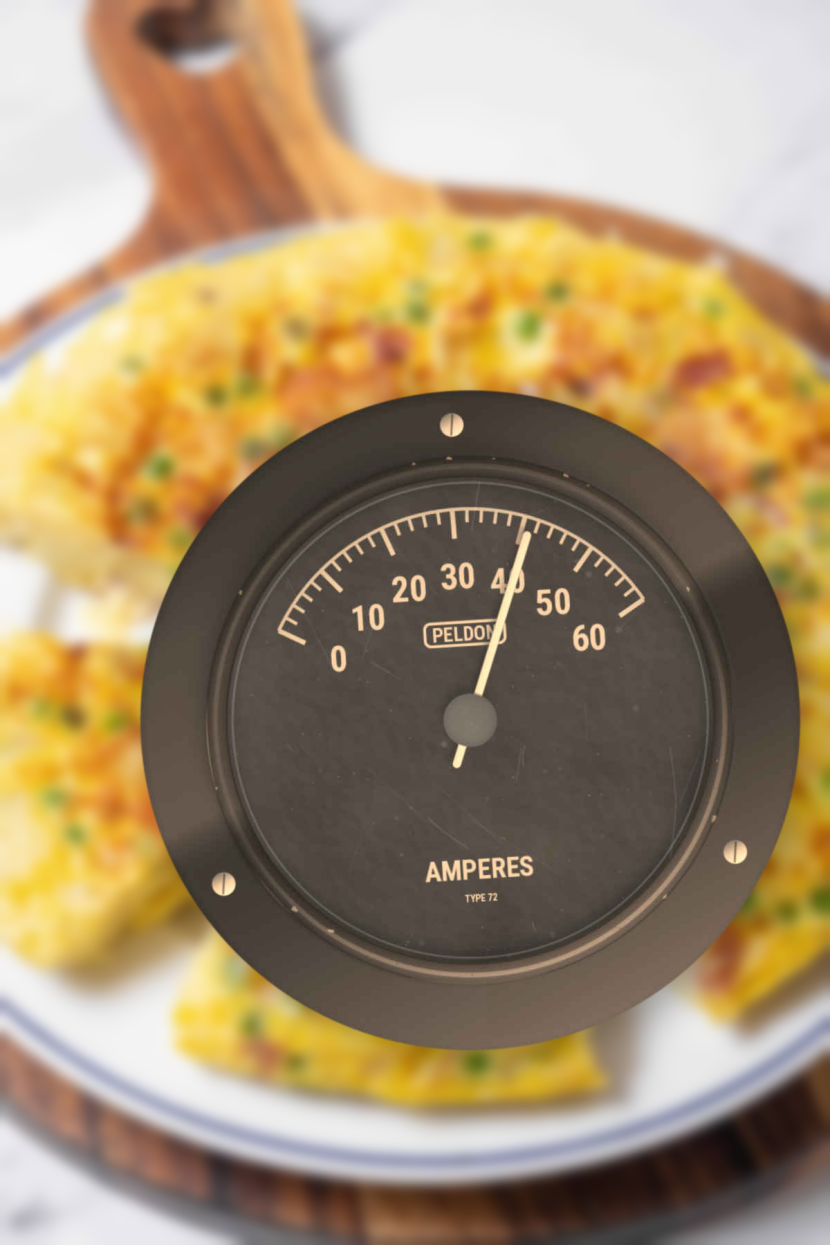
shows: 41 A
